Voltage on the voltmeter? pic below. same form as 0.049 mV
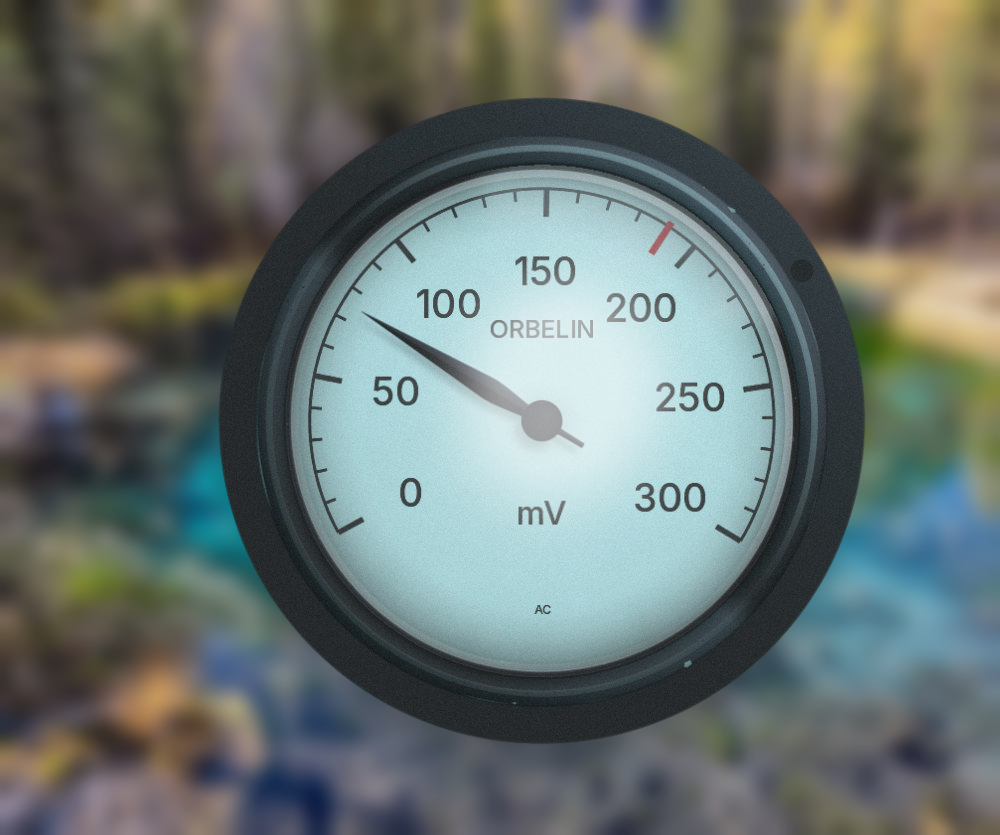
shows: 75 mV
